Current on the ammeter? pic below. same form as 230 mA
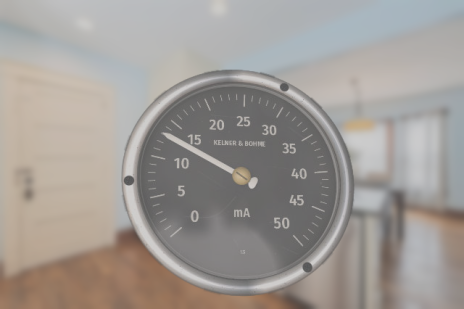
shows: 13 mA
